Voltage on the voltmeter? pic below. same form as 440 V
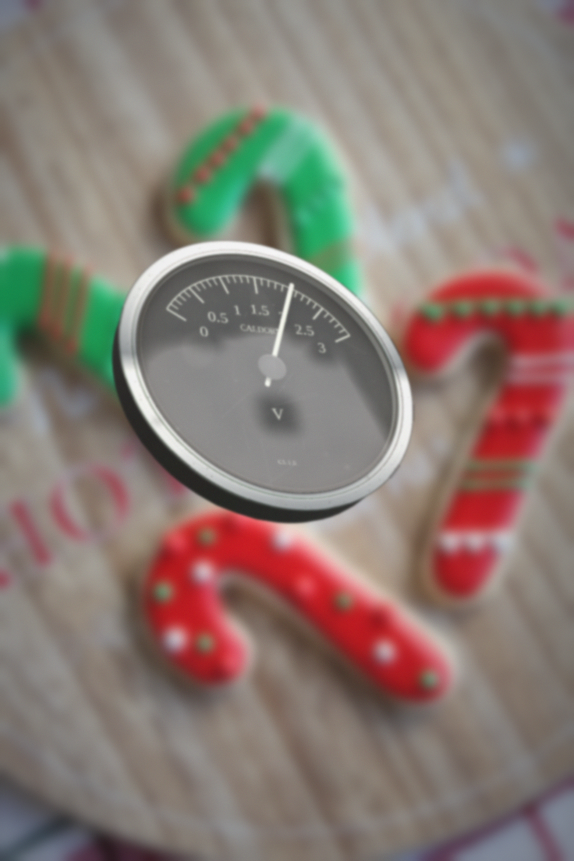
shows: 2 V
